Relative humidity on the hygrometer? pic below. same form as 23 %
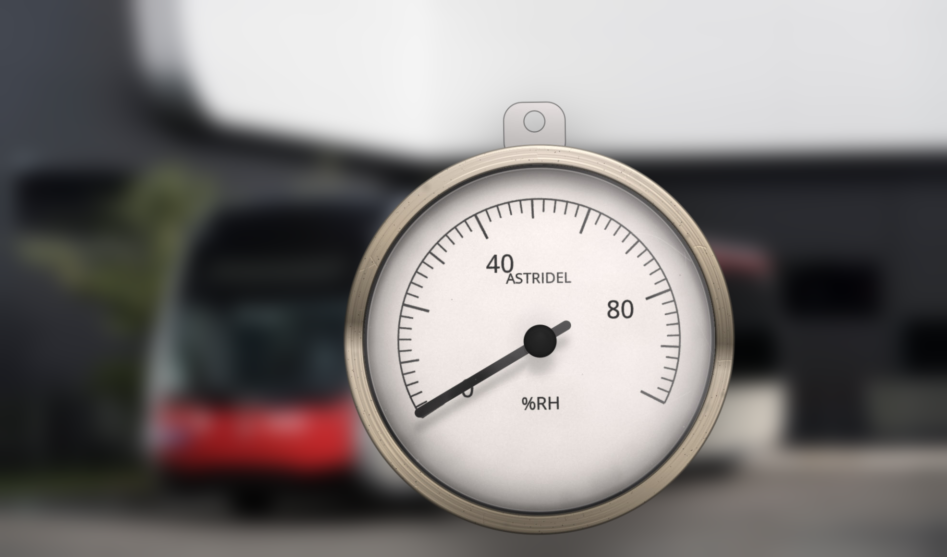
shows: 1 %
